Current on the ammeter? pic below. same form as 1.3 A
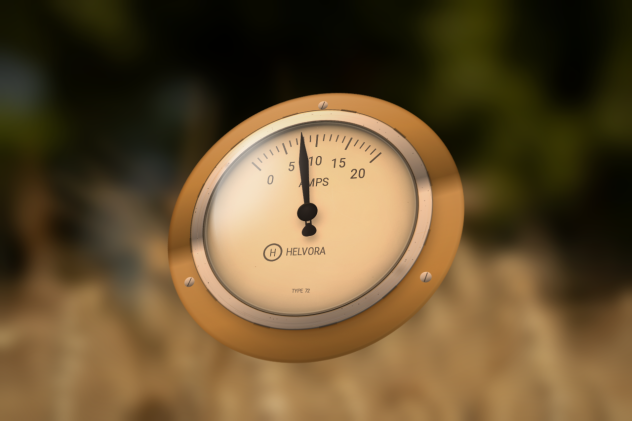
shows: 8 A
